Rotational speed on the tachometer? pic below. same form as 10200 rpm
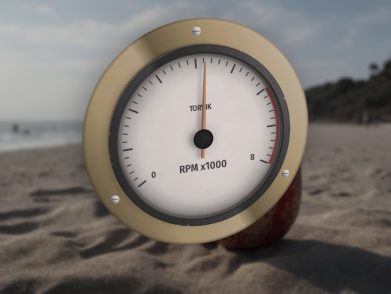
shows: 4200 rpm
